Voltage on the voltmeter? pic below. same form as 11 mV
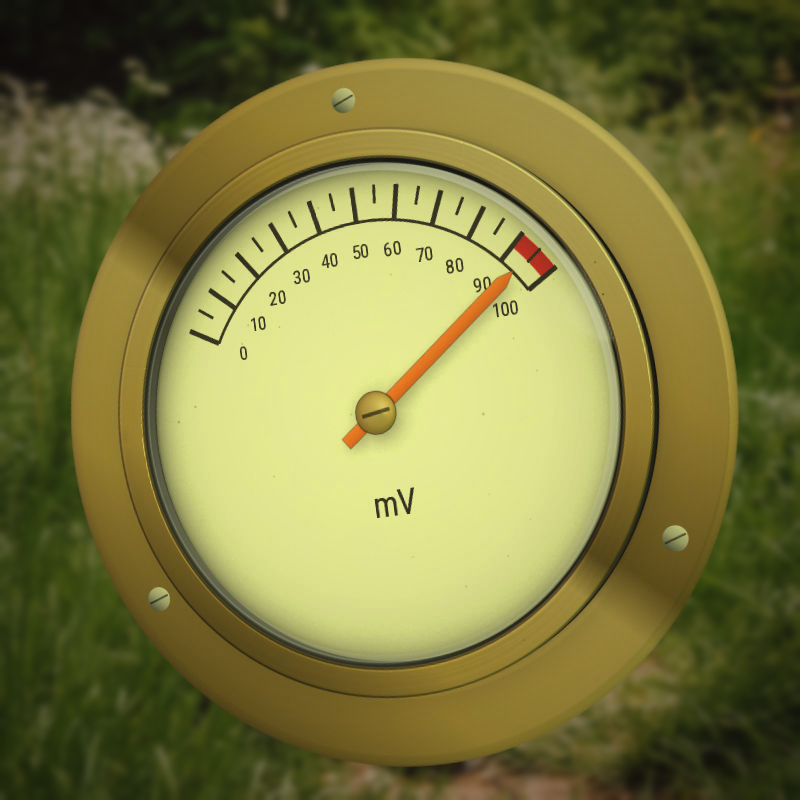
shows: 95 mV
